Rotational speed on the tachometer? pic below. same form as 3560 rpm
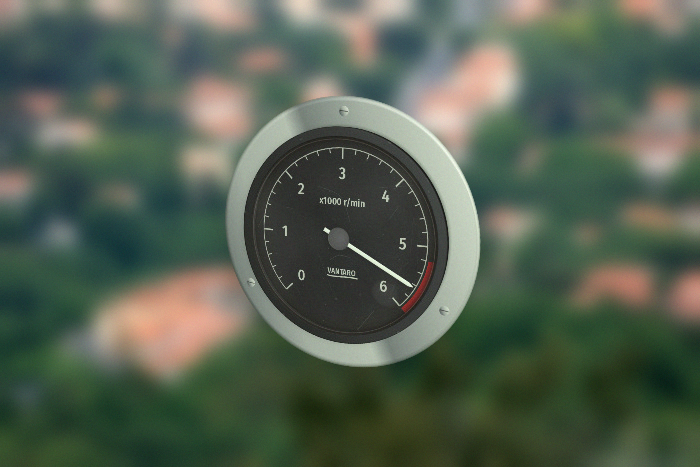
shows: 5600 rpm
